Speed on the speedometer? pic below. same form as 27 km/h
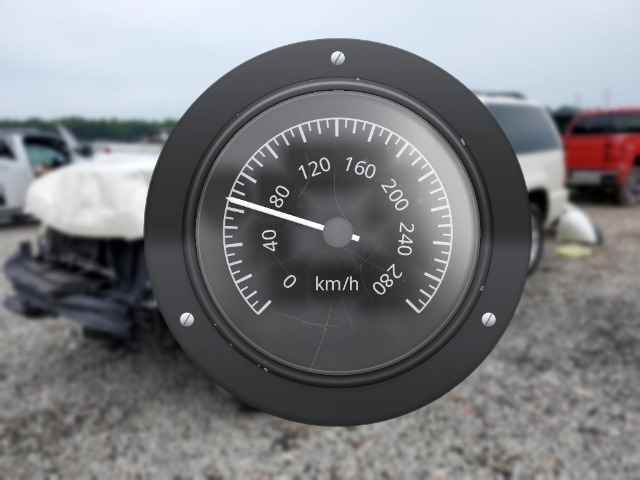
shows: 65 km/h
